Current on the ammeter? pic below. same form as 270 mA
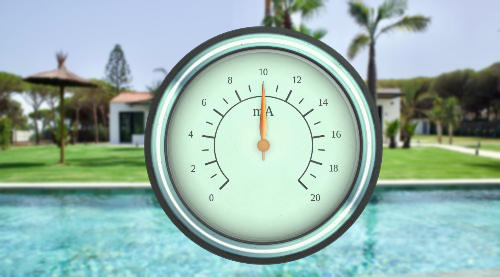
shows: 10 mA
